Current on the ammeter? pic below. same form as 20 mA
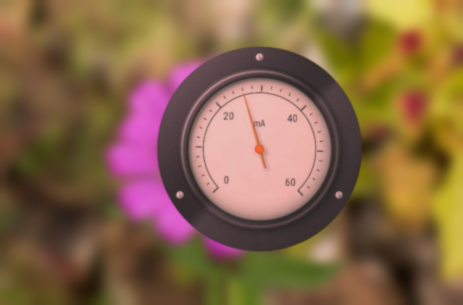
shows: 26 mA
